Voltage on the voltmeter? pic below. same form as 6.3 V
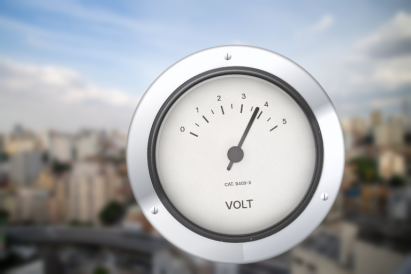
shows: 3.75 V
